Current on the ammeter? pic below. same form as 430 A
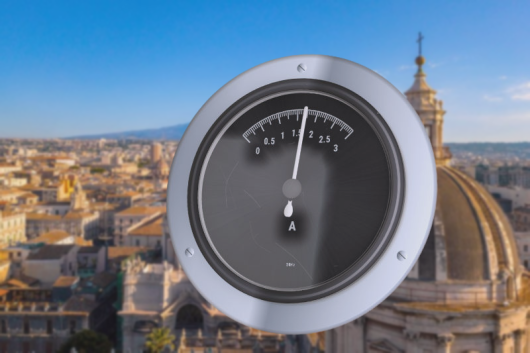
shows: 1.75 A
